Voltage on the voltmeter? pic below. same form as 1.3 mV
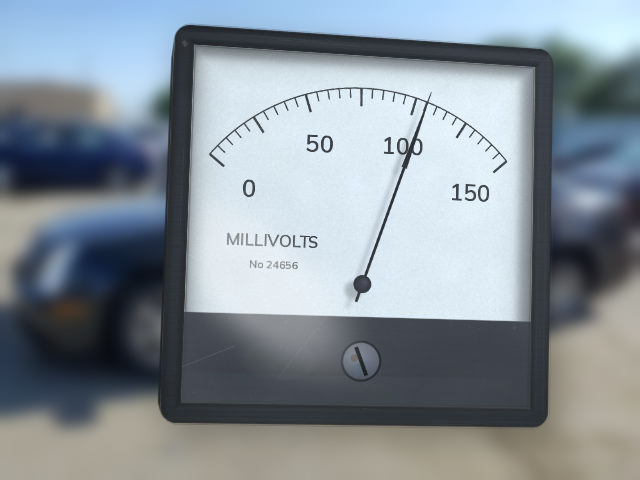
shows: 105 mV
